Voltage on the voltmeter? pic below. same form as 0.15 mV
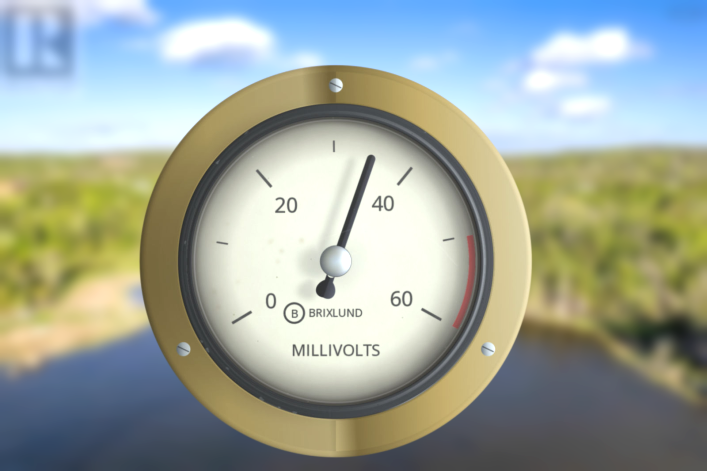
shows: 35 mV
